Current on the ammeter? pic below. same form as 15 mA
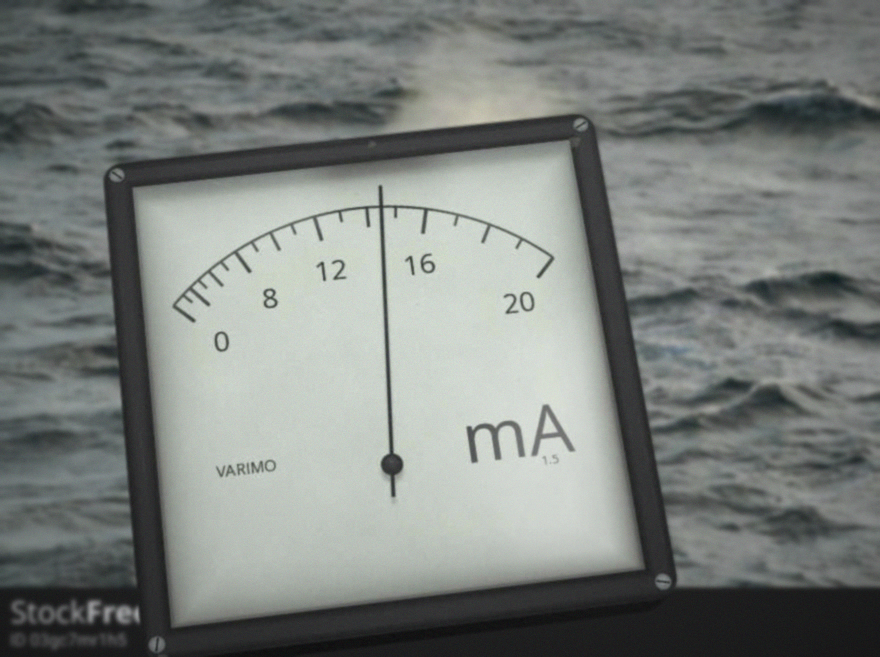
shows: 14.5 mA
